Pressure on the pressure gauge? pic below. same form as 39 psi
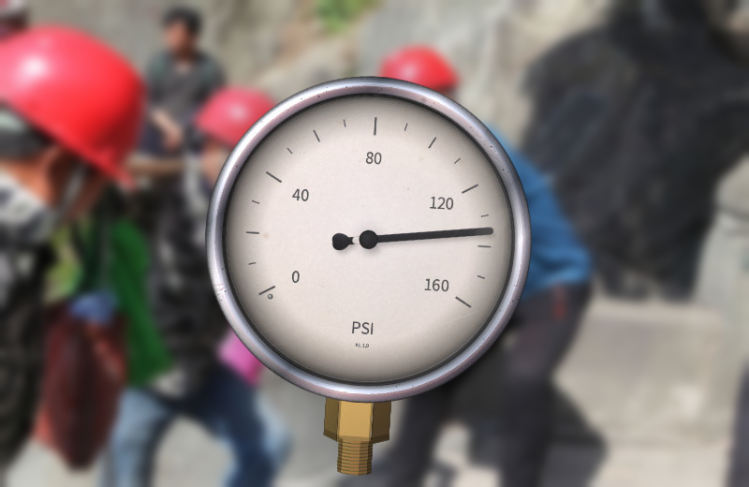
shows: 135 psi
